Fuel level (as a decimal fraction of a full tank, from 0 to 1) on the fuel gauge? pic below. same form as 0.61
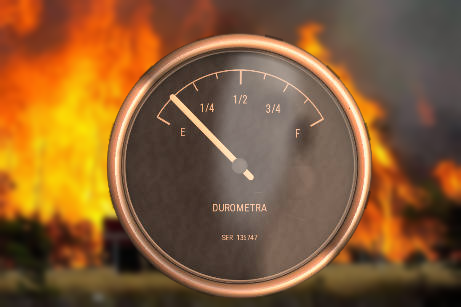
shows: 0.125
